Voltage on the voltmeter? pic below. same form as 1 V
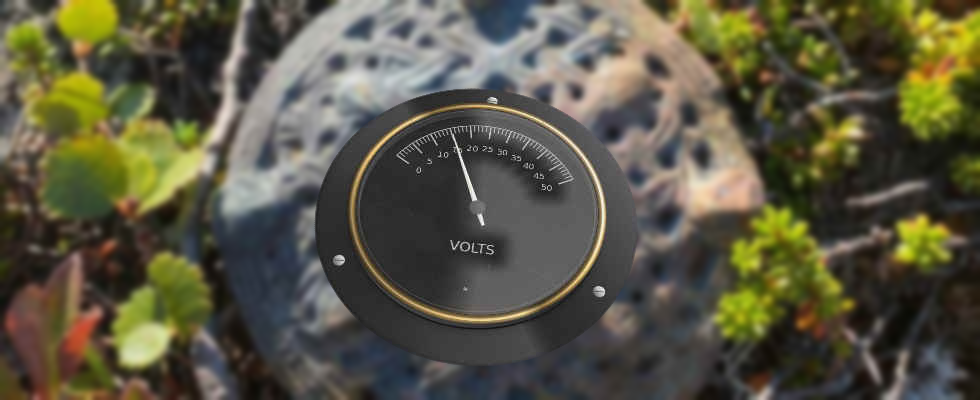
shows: 15 V
